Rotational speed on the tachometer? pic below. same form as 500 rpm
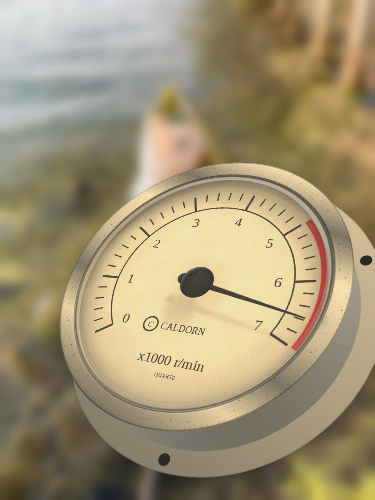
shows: 6600 rpm
